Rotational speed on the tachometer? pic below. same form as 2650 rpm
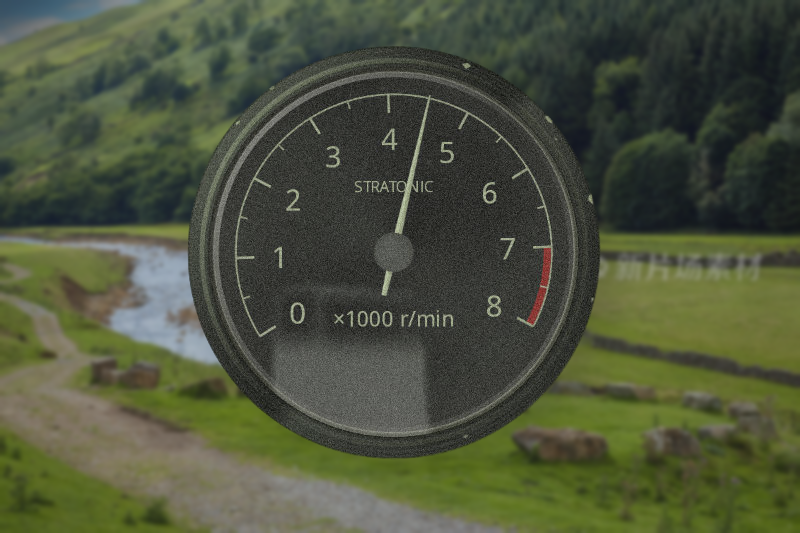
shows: 4500 rpm
